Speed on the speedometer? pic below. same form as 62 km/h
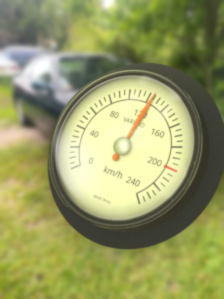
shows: 125 km/h
